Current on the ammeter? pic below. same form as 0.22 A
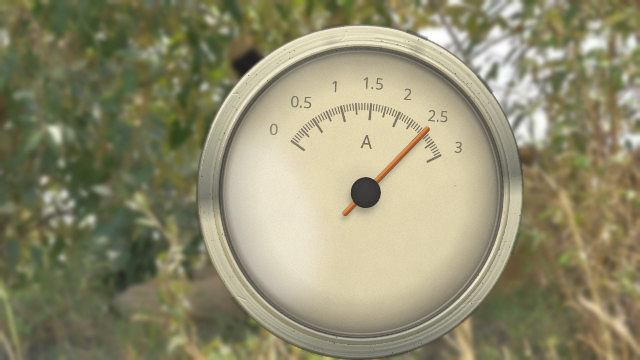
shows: 2.5 A
